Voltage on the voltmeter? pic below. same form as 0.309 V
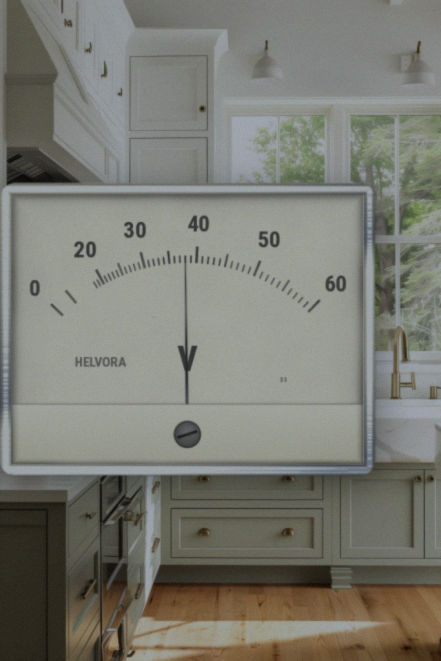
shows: 38 V
